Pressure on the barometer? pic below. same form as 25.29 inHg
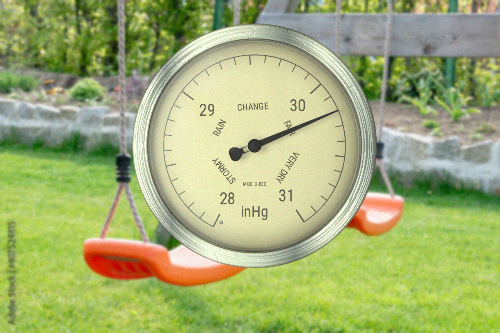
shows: 30.2 inHg
